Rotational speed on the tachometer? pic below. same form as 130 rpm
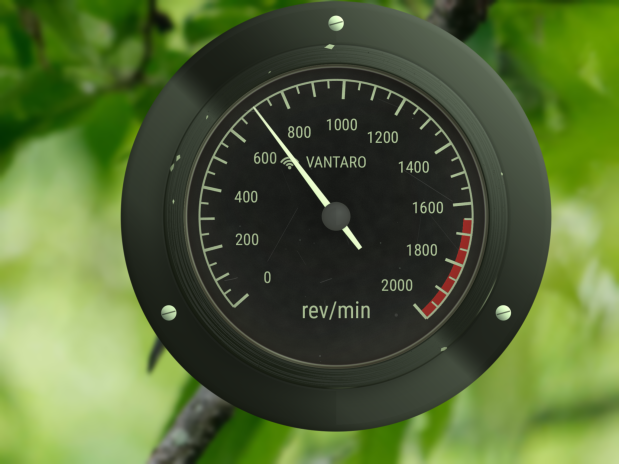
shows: 700 rpm
